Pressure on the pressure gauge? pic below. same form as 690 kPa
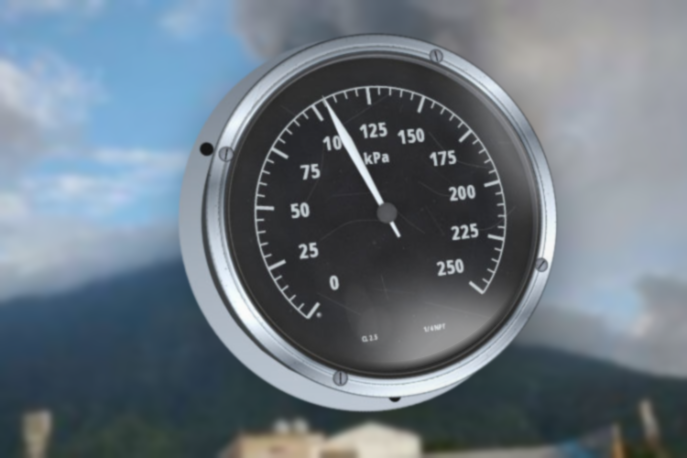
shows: 105 kPa
